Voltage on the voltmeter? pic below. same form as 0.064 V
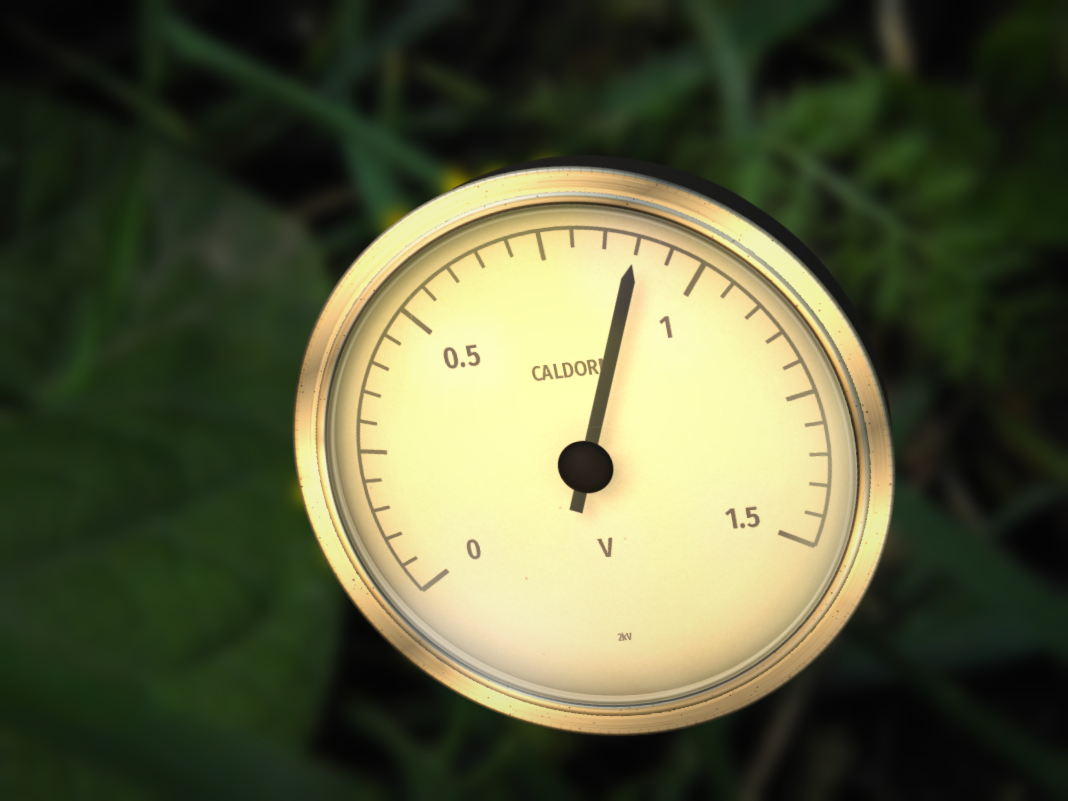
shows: 0.9 V
